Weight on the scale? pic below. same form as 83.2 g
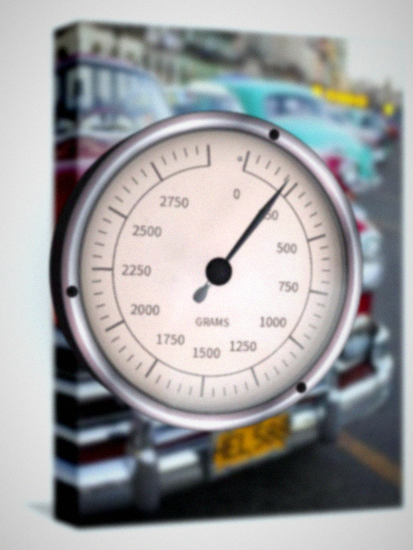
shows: 200 g
